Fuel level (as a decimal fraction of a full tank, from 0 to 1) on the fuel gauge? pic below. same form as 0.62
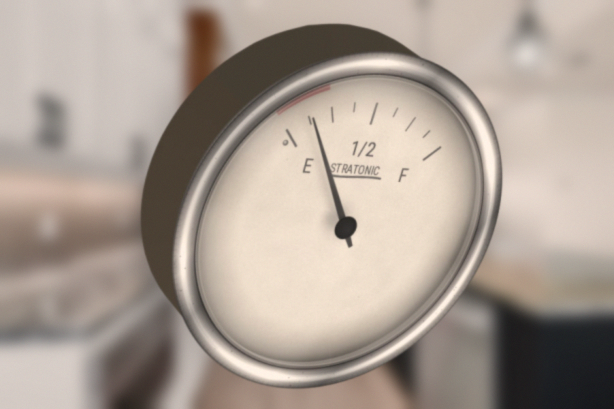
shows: 0.125
